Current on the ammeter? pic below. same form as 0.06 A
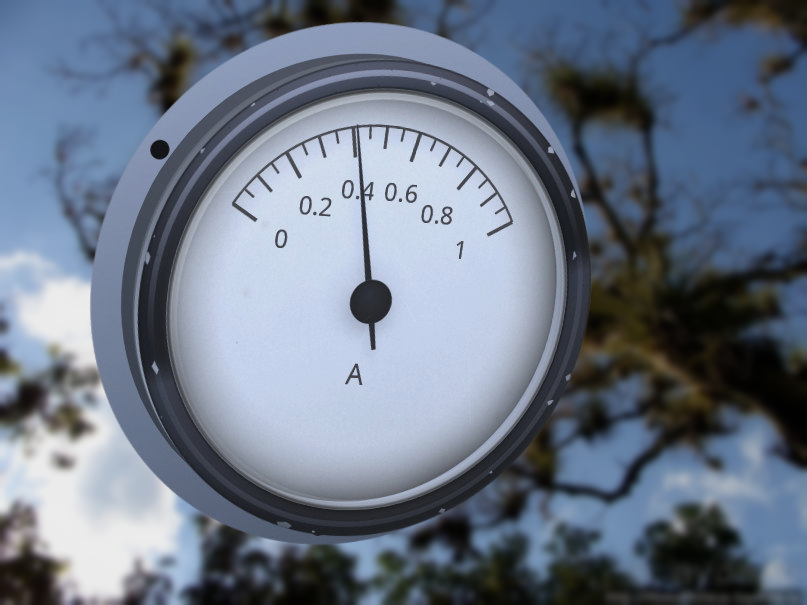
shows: 0.4 A
